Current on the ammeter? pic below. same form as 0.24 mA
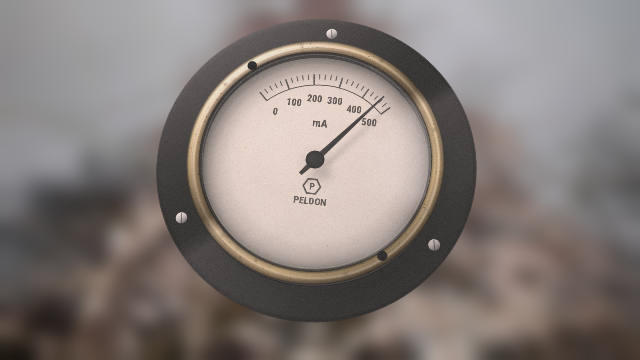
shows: 460 mA
